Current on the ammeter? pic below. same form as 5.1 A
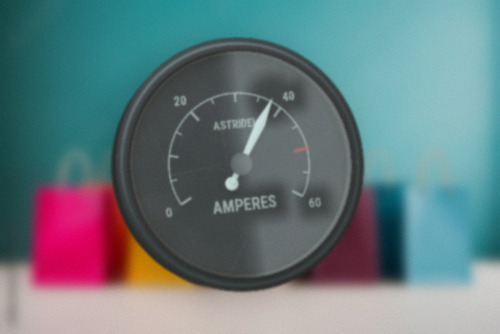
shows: 37.5 A
